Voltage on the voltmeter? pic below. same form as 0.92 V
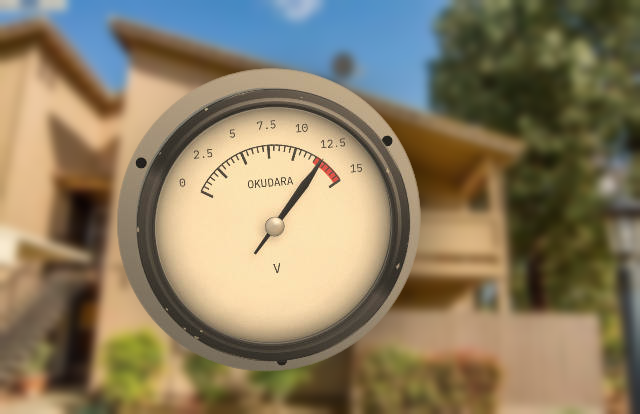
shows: 12.5 V
